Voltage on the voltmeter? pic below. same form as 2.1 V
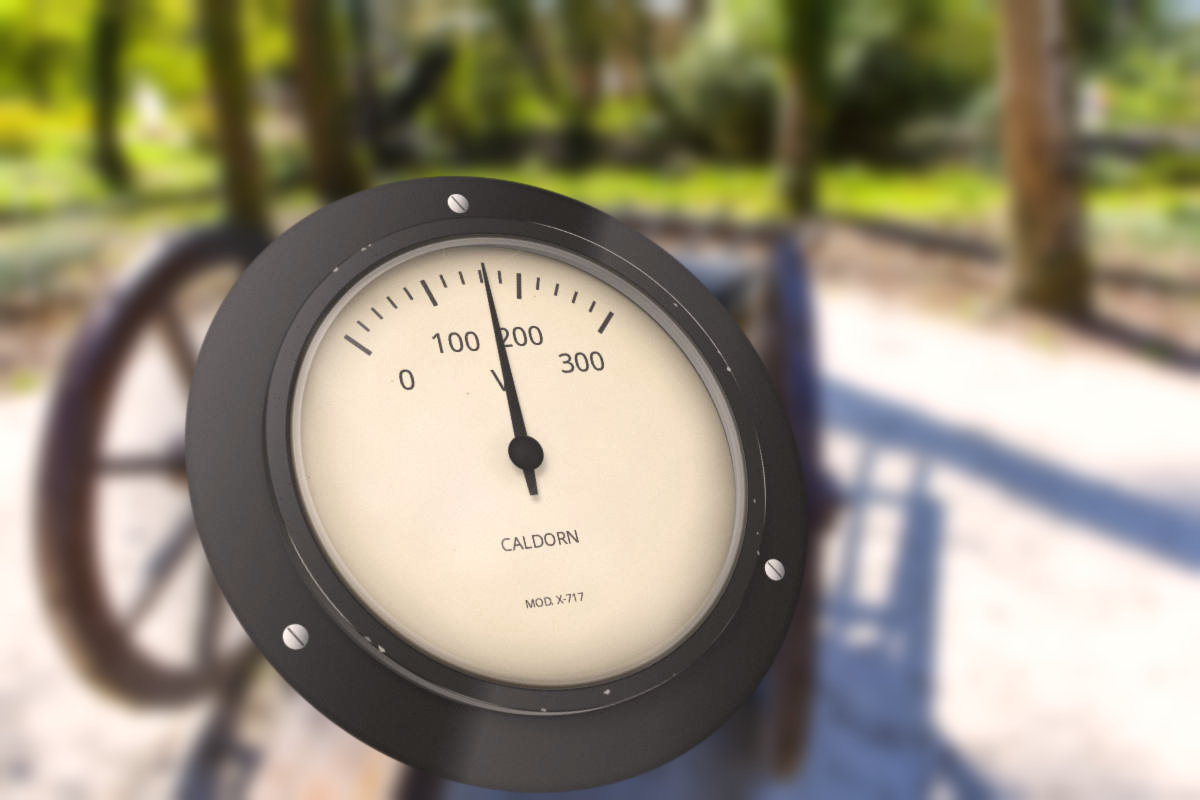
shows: 160 V
